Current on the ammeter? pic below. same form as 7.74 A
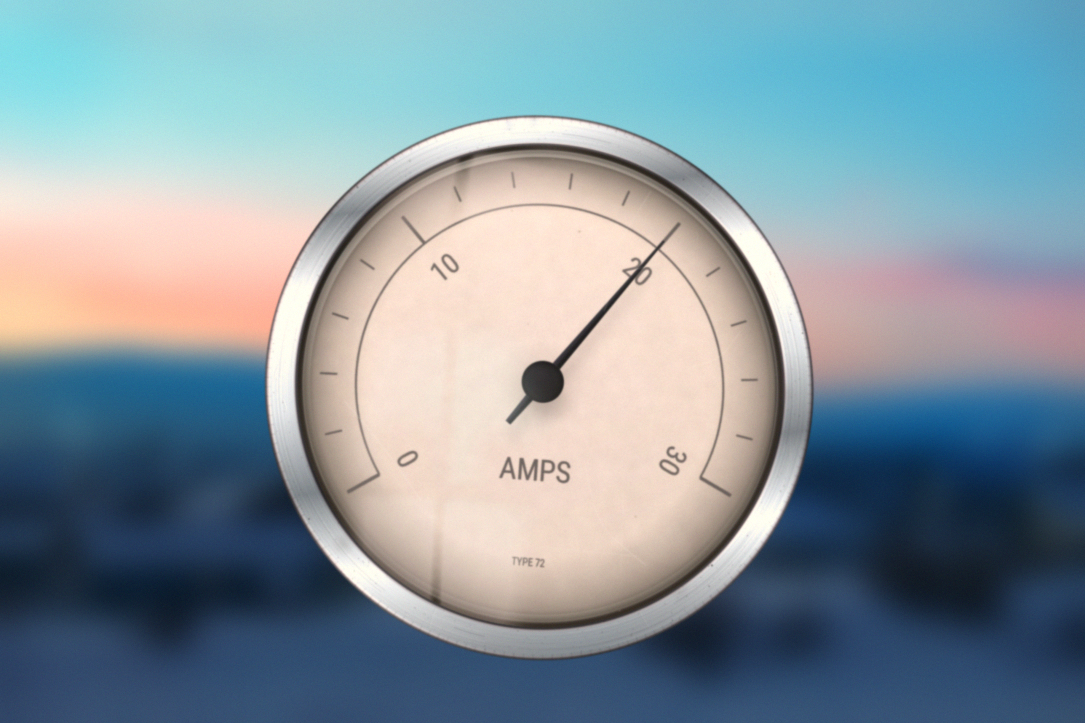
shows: 20 A
